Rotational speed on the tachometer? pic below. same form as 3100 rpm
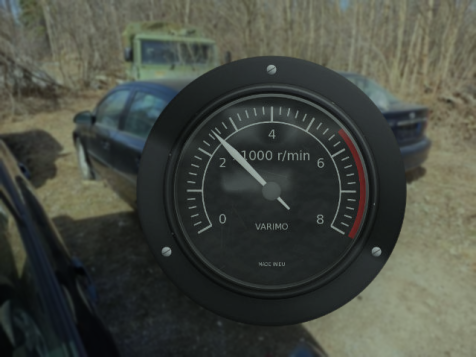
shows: 2500 rpm
